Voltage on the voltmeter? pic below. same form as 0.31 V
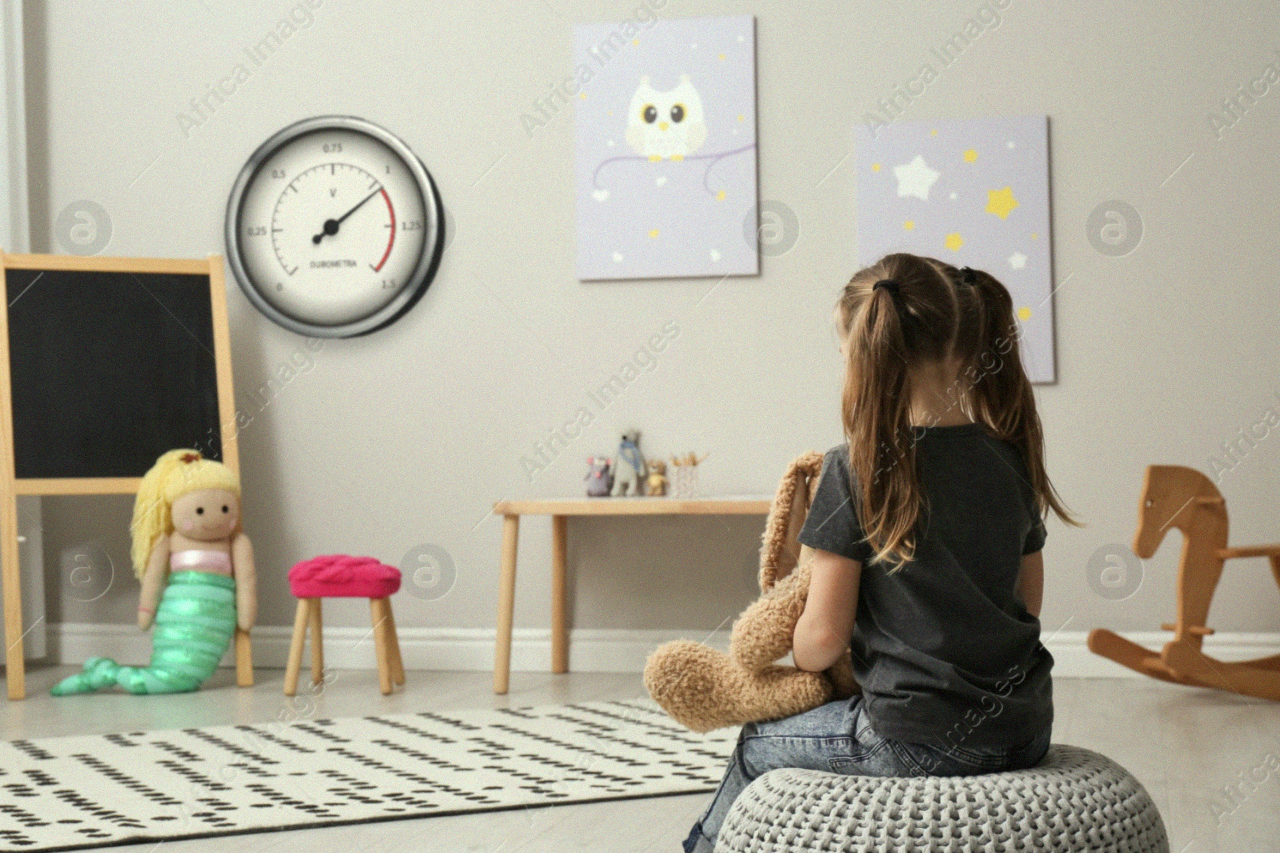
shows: 1.05 V
